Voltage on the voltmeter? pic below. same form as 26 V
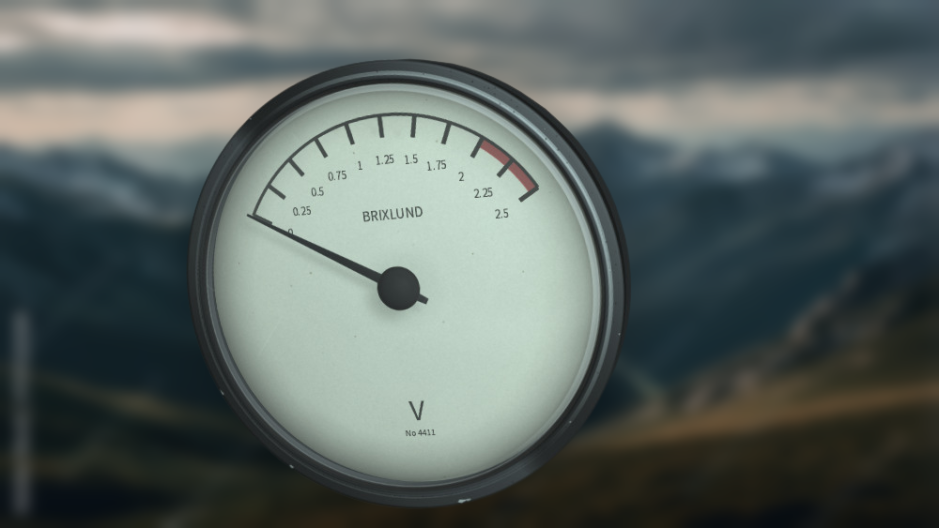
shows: 0 V
